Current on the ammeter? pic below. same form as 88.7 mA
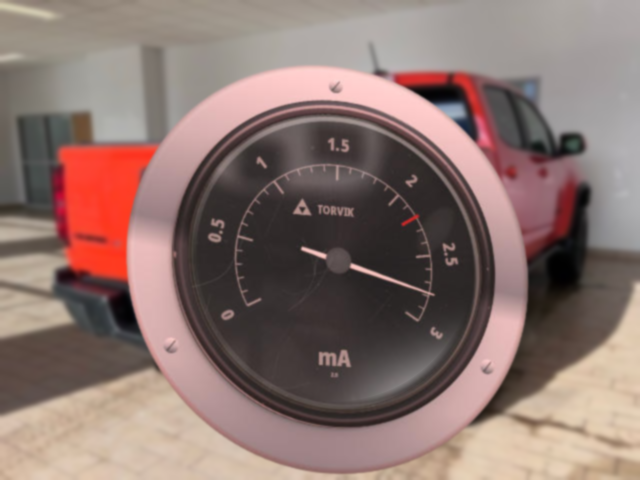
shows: 2.8 mA
